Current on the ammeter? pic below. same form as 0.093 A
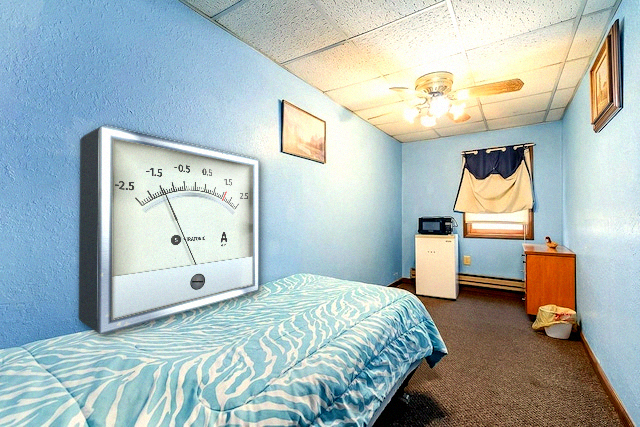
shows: -1.5 A
